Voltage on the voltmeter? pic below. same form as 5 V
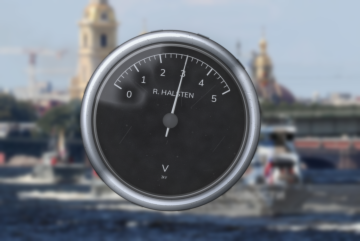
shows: 3 V
